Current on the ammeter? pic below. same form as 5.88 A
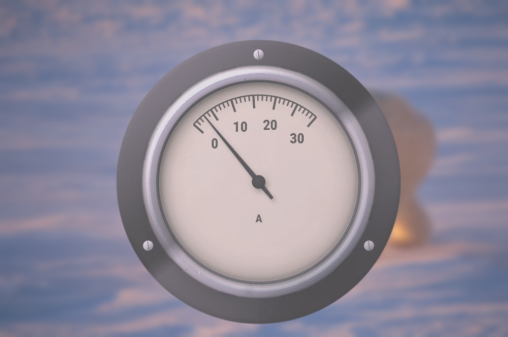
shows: 3 A
